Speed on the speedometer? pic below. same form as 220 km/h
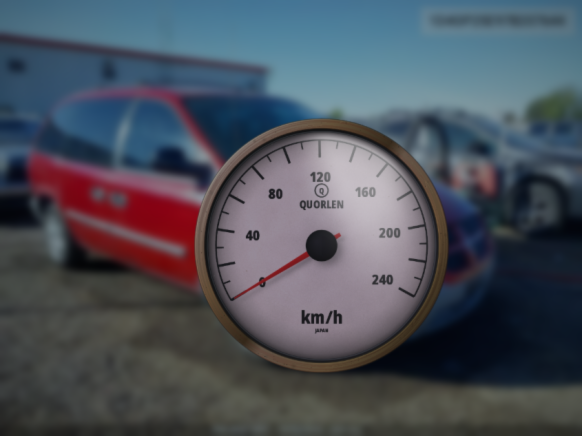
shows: 0 km/h
